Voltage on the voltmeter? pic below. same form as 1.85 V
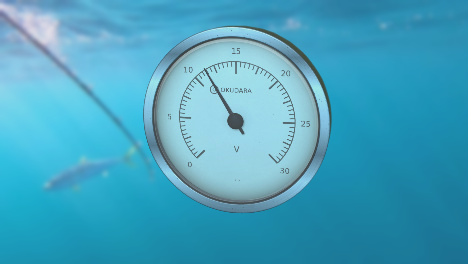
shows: 11.5 V
